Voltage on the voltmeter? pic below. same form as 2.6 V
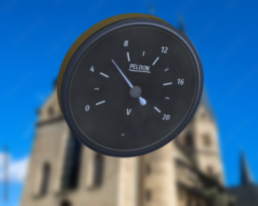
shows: 6 V
